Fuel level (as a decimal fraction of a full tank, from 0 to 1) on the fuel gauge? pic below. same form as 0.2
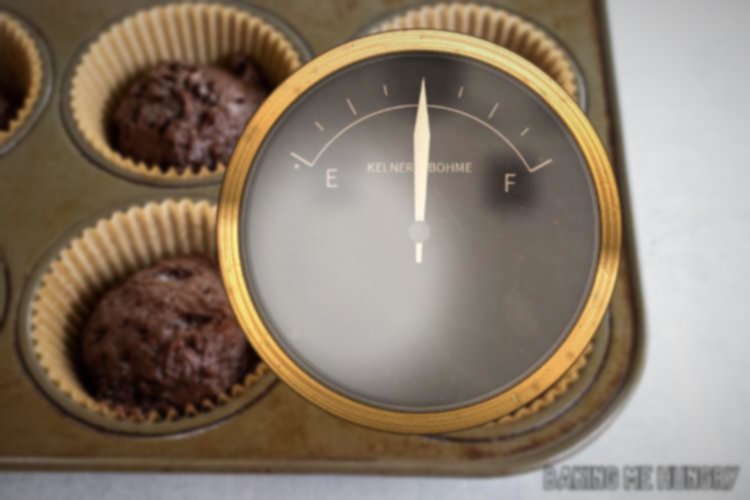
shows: 0.5
